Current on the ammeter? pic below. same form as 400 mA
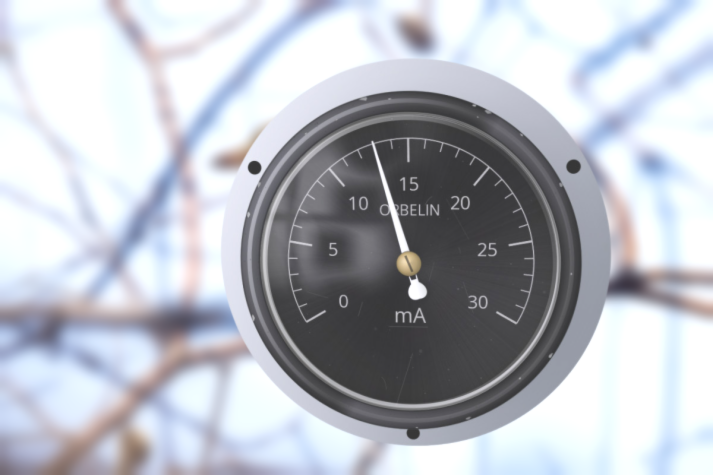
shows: 13 mA
